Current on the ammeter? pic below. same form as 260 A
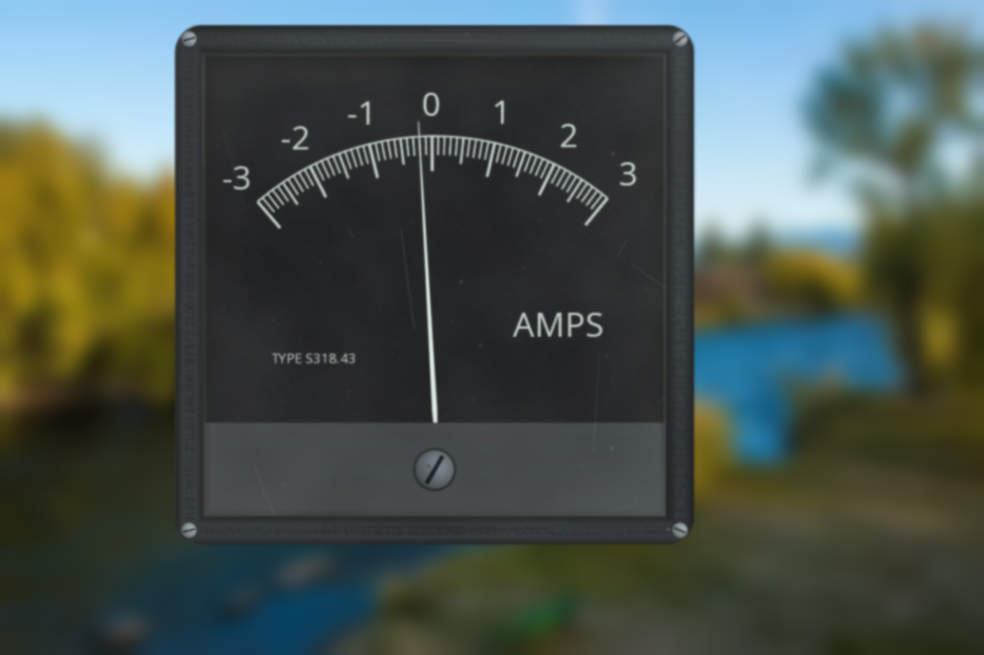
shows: -0.2 A
